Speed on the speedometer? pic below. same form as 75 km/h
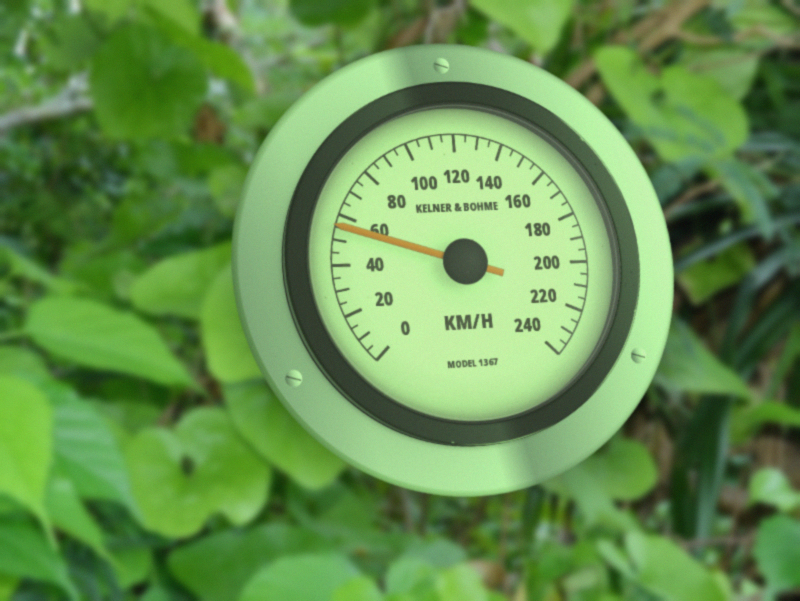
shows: 55 km/h
